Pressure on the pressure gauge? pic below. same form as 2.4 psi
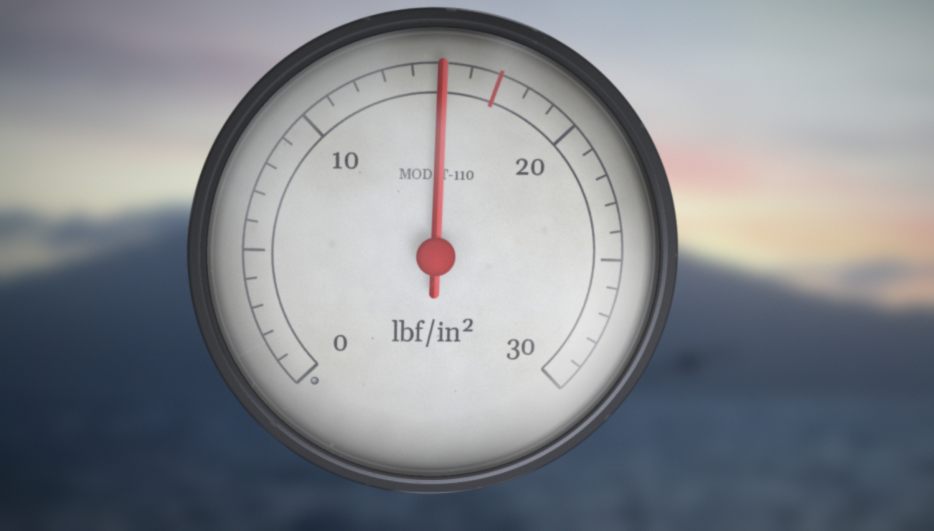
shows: 15 psi
